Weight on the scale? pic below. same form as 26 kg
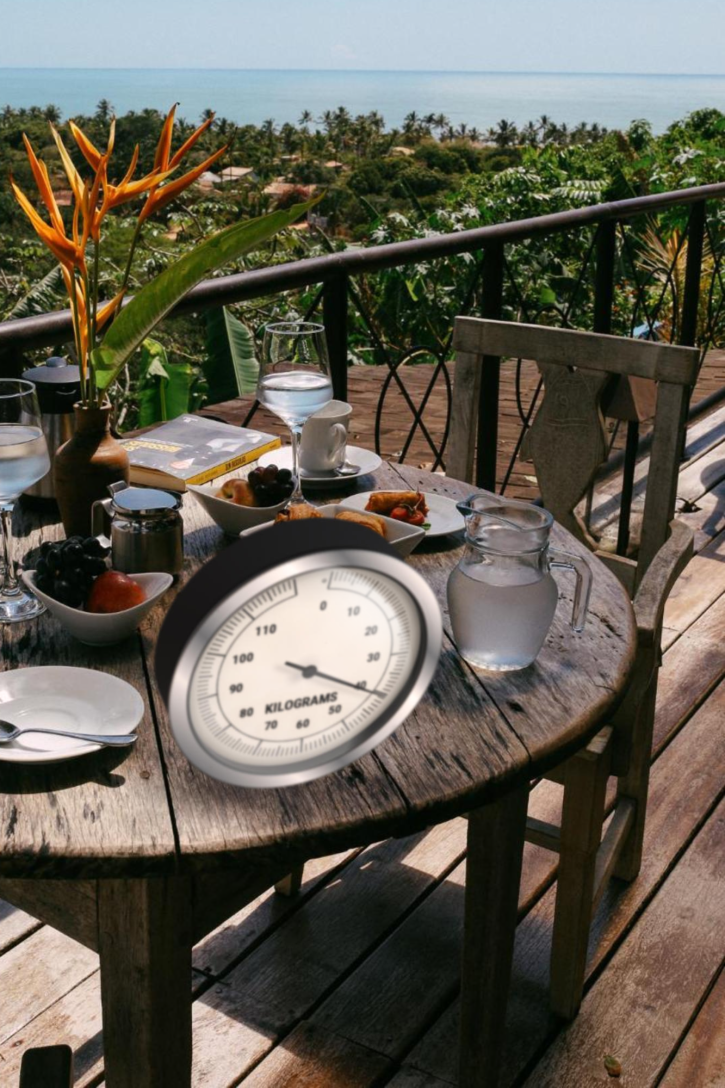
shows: 40 kg
